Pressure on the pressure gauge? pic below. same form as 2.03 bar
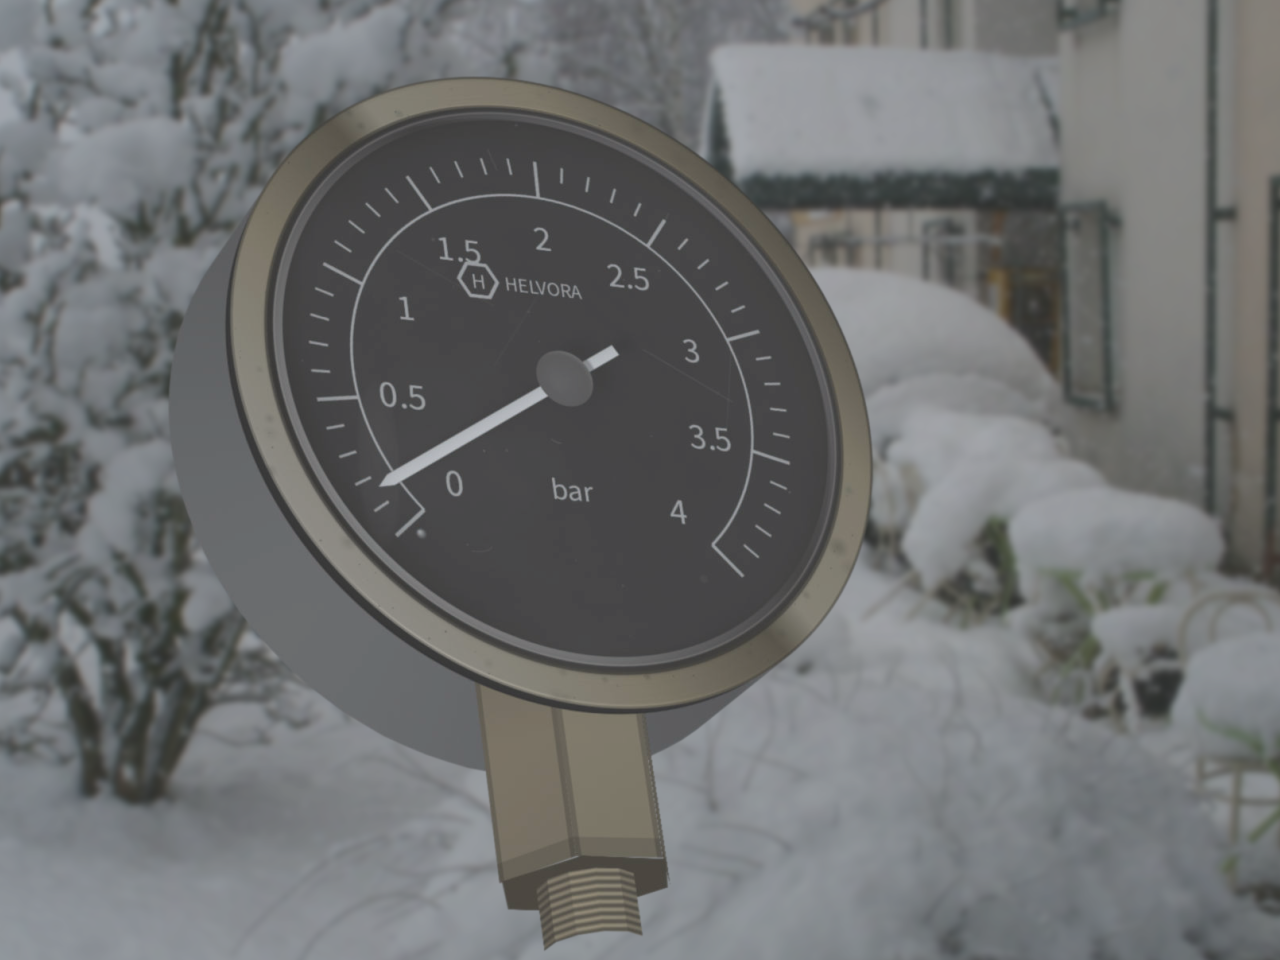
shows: 0.15 bar
